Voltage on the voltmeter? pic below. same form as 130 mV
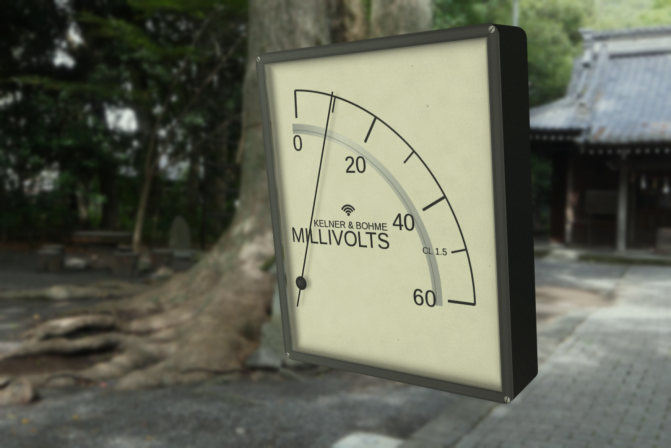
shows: 10 mV
